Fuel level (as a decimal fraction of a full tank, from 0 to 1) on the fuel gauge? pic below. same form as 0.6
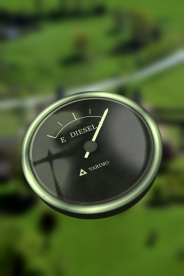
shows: 1
